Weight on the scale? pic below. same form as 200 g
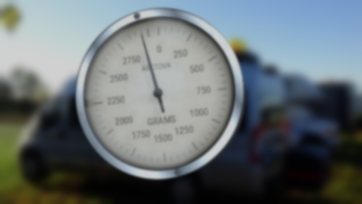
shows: 2950 g
